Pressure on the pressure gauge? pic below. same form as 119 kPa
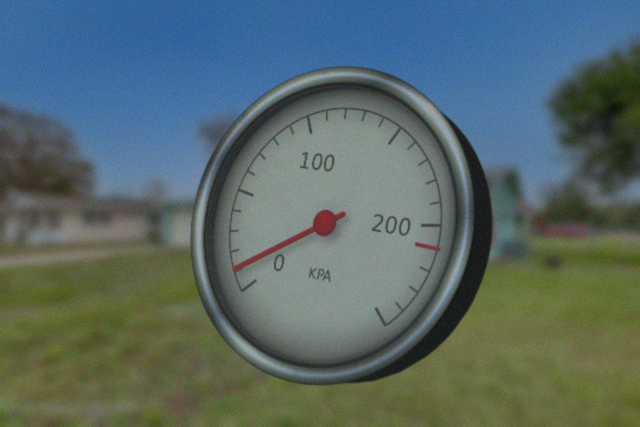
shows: 10 kPa
